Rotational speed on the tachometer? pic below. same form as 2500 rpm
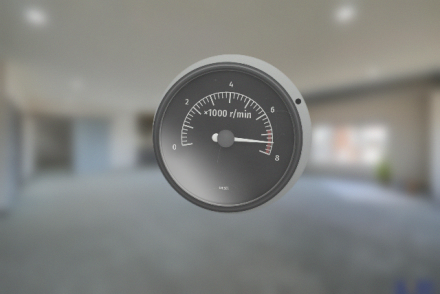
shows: 7400 rpm
